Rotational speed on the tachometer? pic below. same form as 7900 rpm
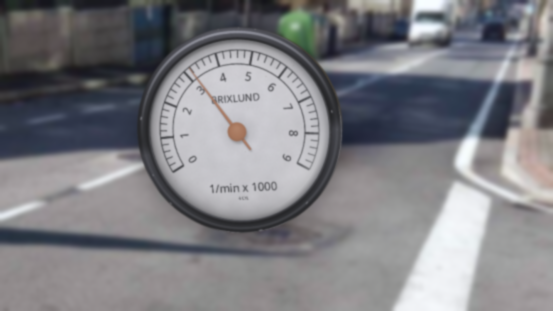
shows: 3200 rpm
